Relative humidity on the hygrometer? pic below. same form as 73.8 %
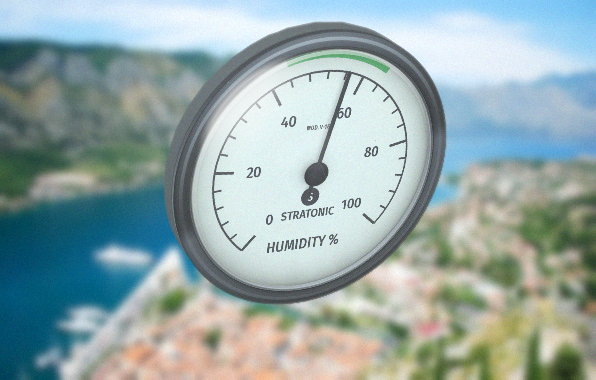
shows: 56 %
